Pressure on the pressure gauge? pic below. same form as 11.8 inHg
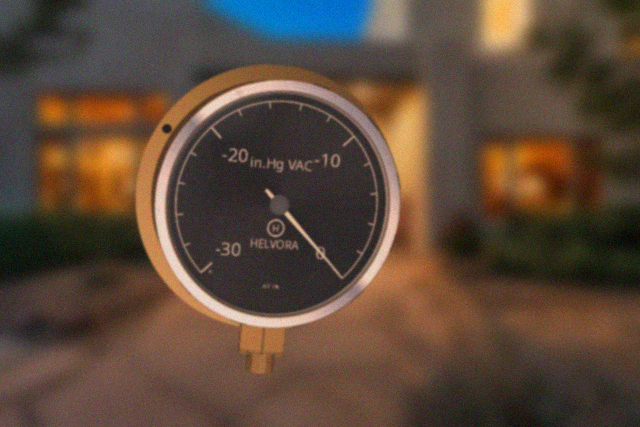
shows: 0 inHg
